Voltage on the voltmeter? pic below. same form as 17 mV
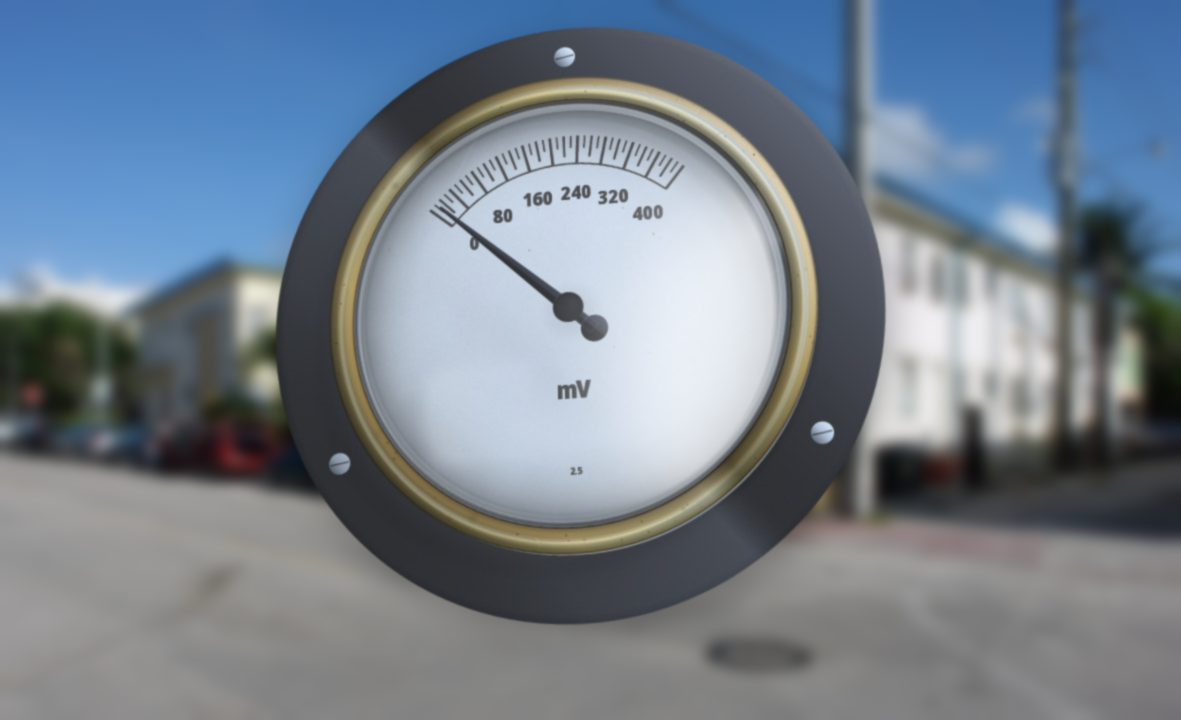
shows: 10 mV
